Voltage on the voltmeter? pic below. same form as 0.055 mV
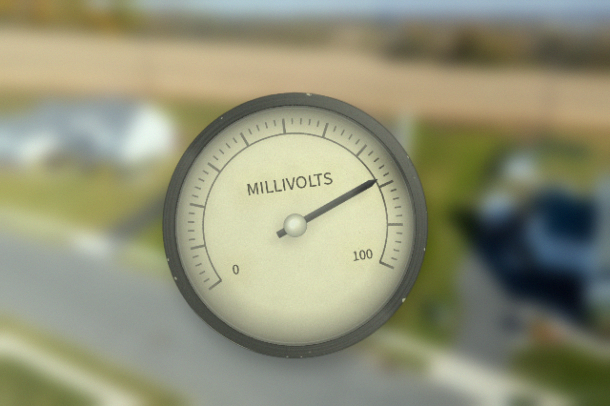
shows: 78 mV
